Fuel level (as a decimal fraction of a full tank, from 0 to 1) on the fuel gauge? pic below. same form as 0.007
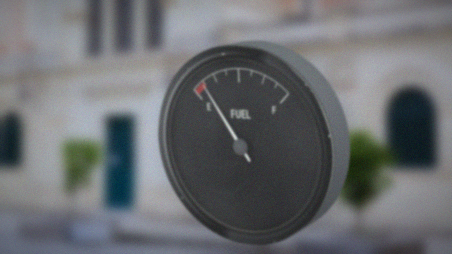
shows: 0.125
